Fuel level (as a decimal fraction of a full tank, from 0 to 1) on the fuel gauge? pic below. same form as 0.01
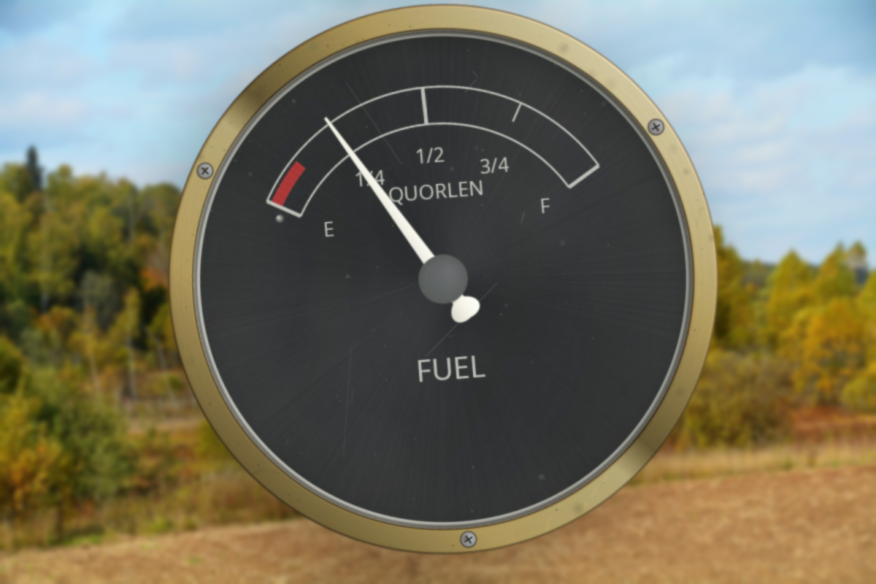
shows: 0.25
